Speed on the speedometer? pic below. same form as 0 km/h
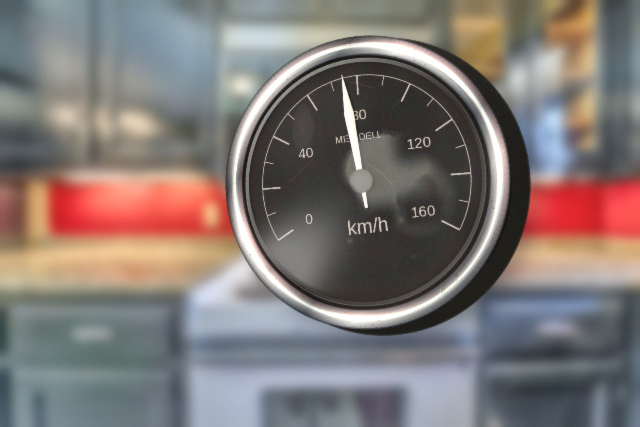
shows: 75 km/h
